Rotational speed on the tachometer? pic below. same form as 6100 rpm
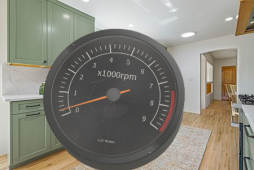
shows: 200 rpm
